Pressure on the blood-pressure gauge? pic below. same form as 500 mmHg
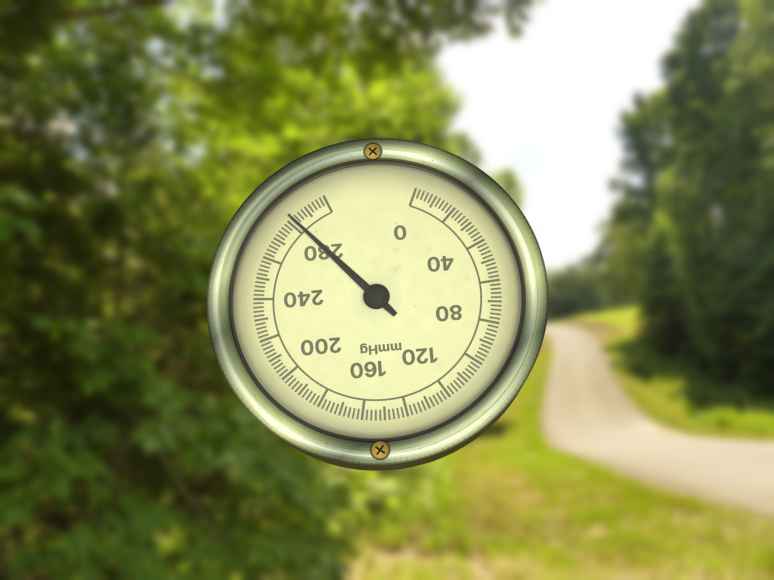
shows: 282 mmHg
